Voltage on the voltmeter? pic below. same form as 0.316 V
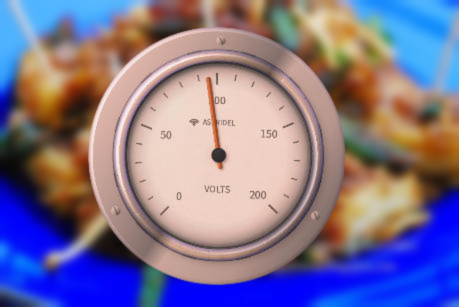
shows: 95 V
